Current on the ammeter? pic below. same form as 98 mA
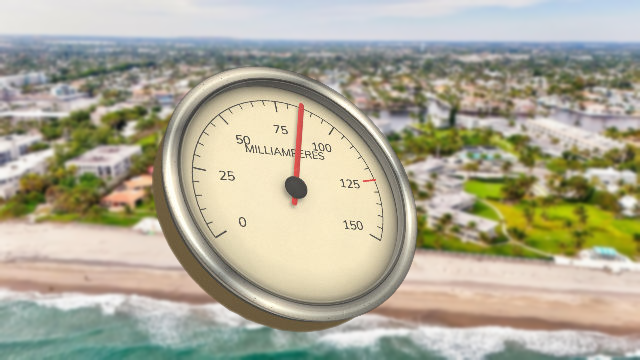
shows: 85 mA
